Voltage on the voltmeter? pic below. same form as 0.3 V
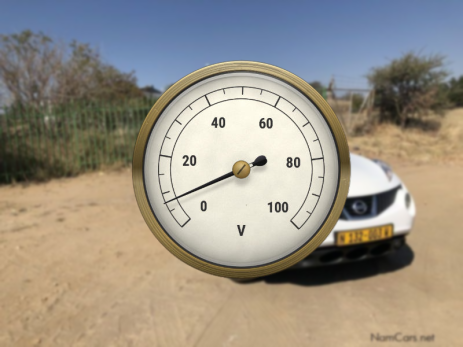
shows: 7.5 V
